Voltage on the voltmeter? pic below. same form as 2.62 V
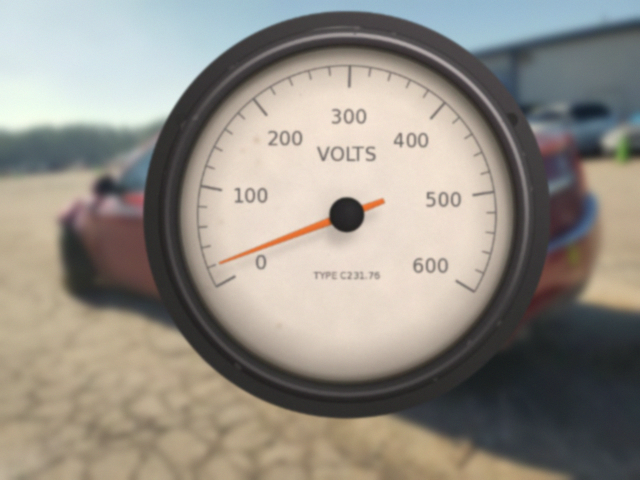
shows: 20 V
